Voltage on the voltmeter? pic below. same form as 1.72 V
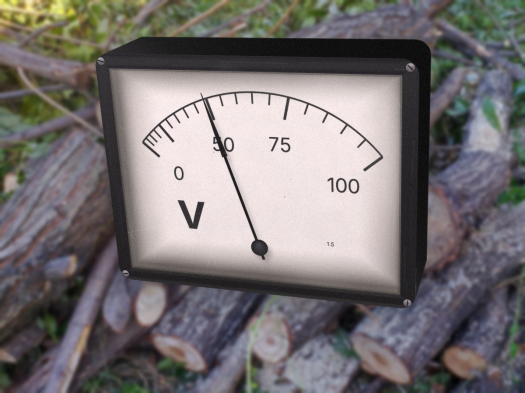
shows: 50 V
